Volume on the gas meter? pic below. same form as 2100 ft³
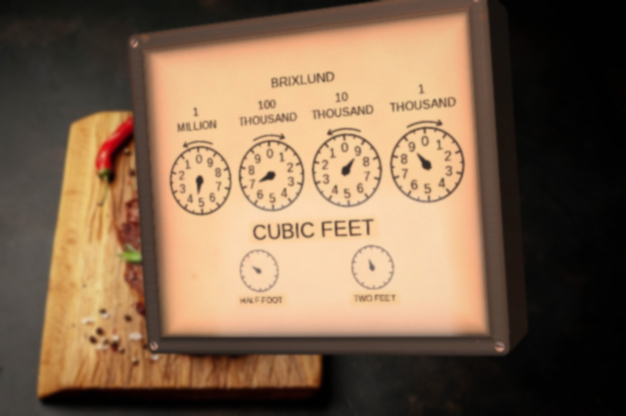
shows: 468900 ft³
